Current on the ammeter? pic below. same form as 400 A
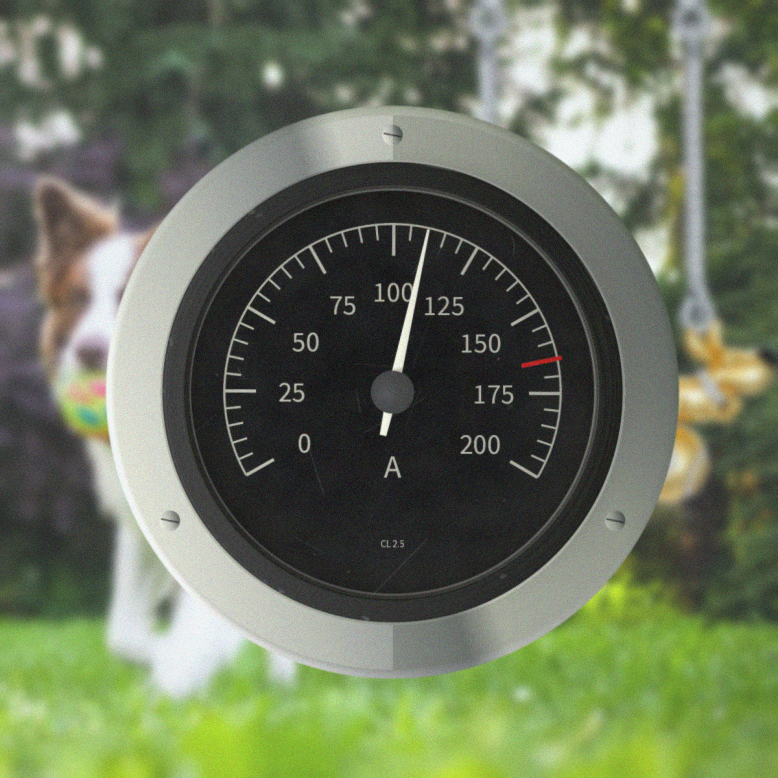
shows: 110 A
